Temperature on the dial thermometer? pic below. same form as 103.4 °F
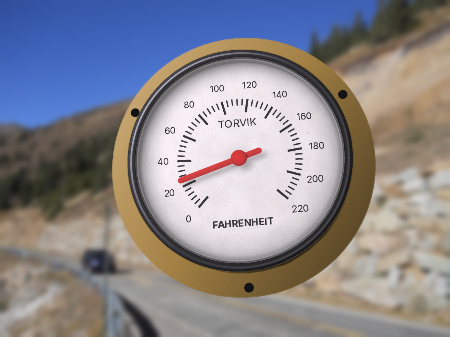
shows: 24 °F
